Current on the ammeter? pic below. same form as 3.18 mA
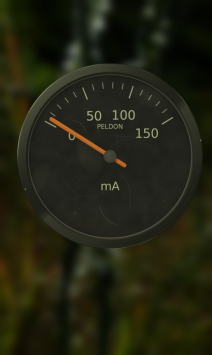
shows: 5 mA
